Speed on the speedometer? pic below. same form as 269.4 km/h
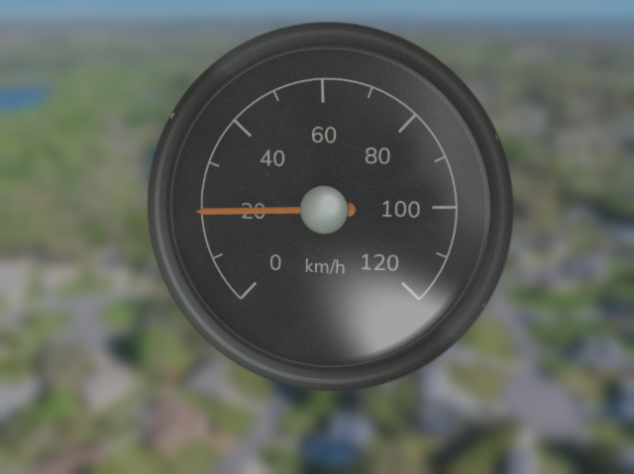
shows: 20 km/h
